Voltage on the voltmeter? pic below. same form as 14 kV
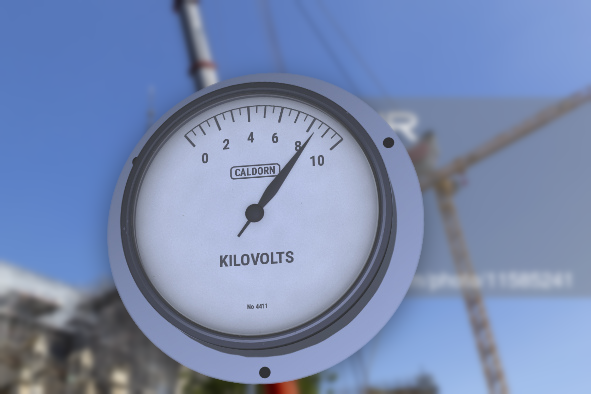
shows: 8.5 kV
